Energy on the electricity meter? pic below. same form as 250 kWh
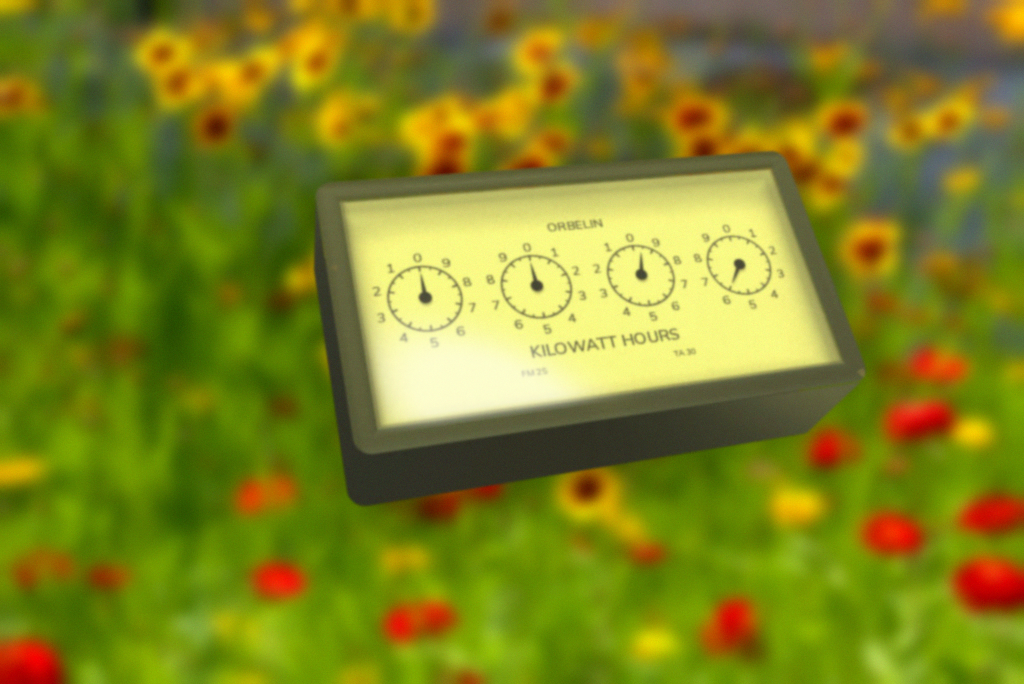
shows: 9996 kWh
